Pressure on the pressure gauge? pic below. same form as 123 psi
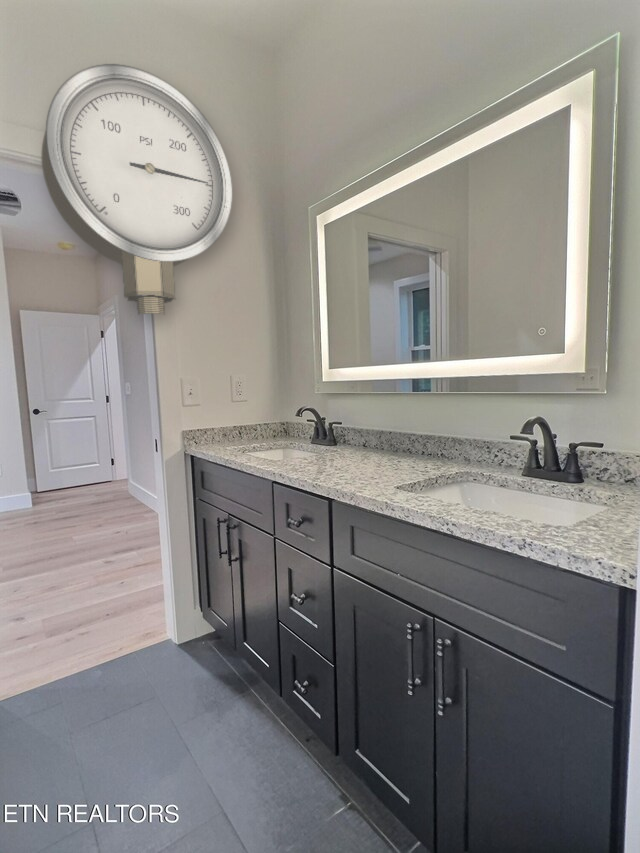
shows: 250 psi
